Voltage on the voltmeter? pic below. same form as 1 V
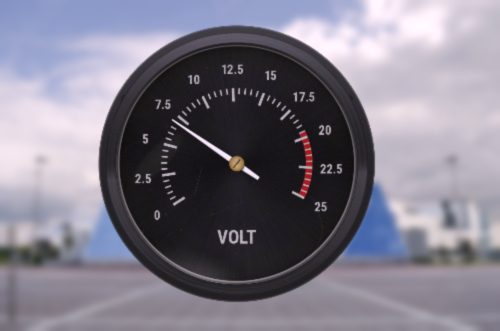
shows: 7 V
